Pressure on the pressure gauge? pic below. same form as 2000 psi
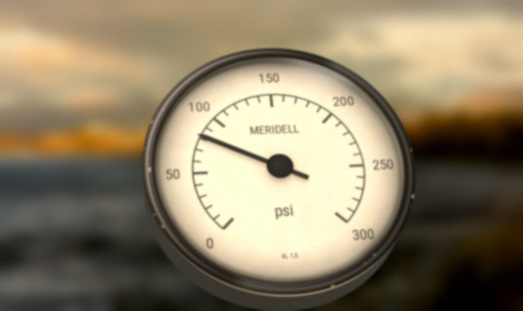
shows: 80 psi
